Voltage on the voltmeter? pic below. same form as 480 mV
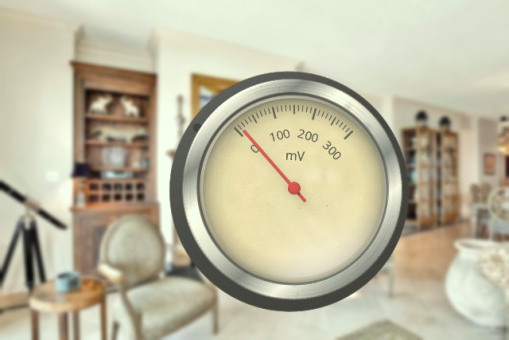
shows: 10 mV
